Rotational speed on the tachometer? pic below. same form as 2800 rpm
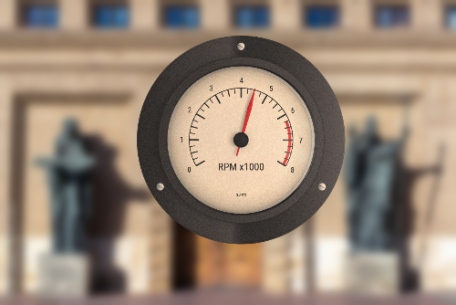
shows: 4500 rpm
